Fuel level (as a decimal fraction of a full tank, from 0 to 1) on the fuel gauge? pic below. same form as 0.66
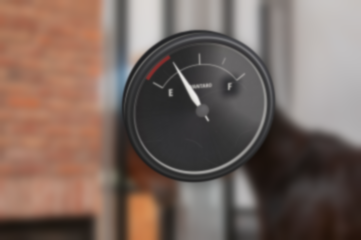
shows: 0.25
